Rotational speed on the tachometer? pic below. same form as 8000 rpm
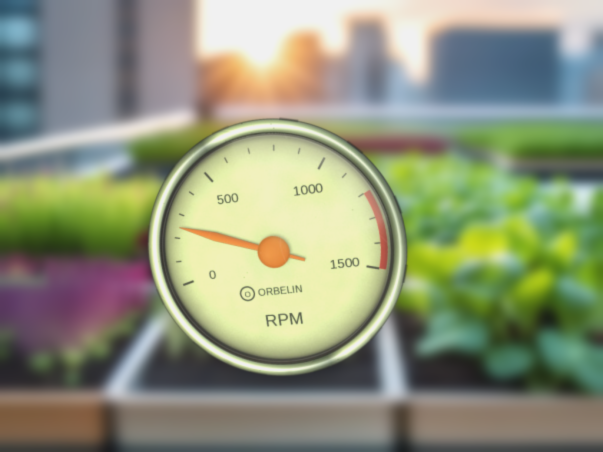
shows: 250 rpm
